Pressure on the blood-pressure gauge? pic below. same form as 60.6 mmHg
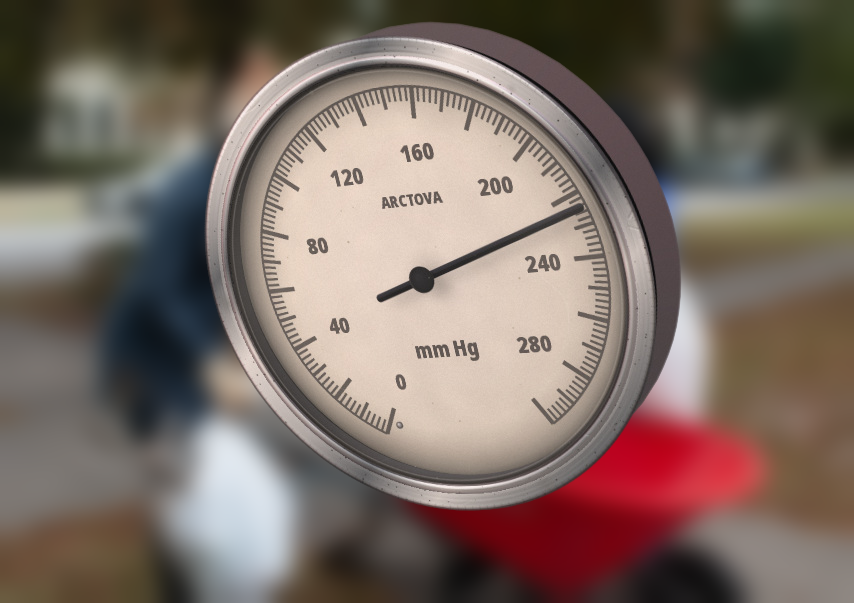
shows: 224 mmHg
